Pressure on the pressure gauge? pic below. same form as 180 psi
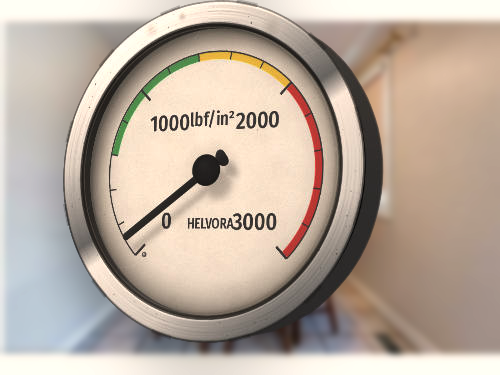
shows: 100 psi
